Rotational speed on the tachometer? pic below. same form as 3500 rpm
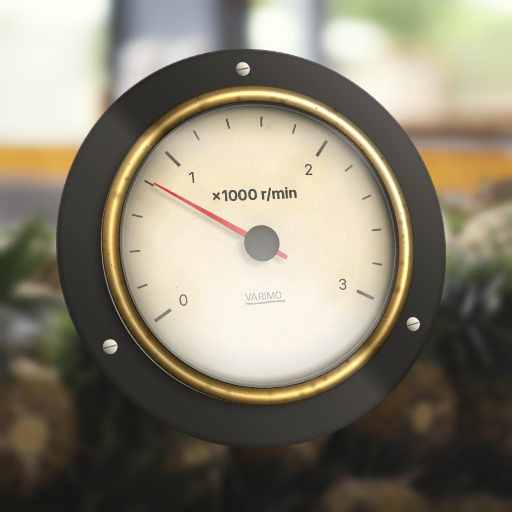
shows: 800 rpm
